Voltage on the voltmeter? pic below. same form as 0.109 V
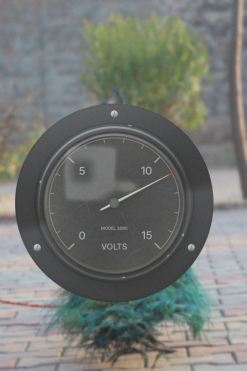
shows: 11 V
